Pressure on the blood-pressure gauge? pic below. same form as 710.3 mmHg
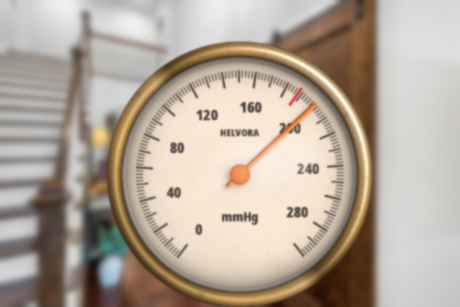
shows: 200 mmHg
